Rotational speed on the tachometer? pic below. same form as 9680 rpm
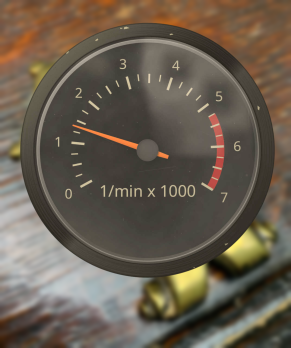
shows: 1375 rpm
